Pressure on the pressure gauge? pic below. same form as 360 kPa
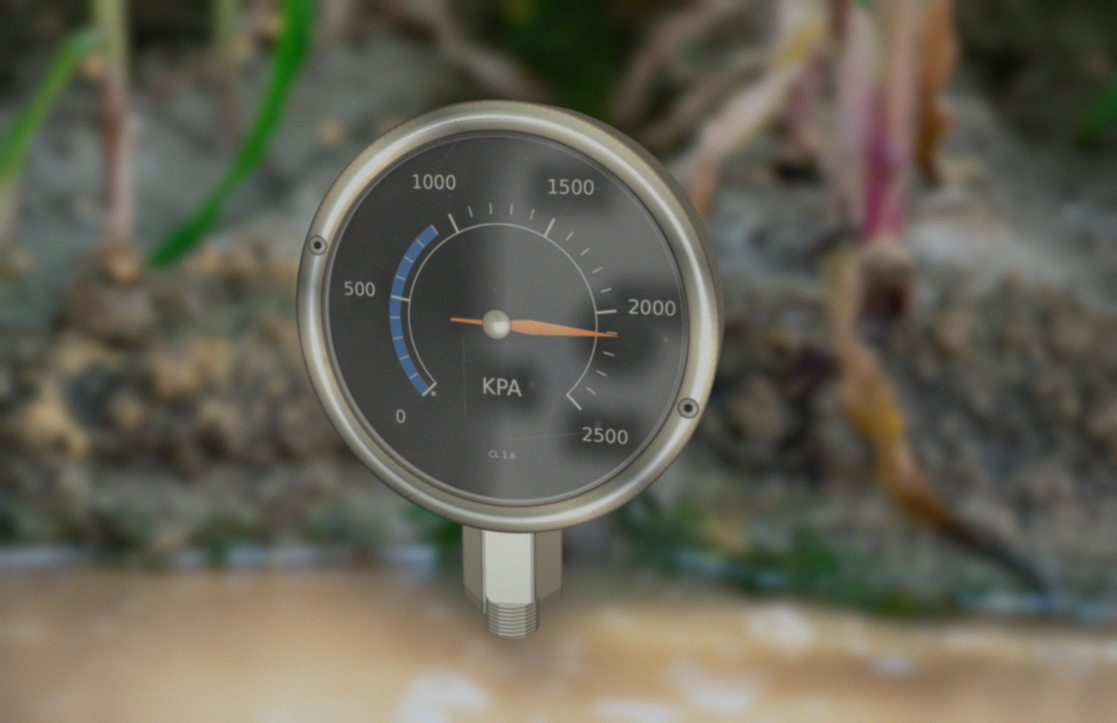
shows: 2100 kPa
